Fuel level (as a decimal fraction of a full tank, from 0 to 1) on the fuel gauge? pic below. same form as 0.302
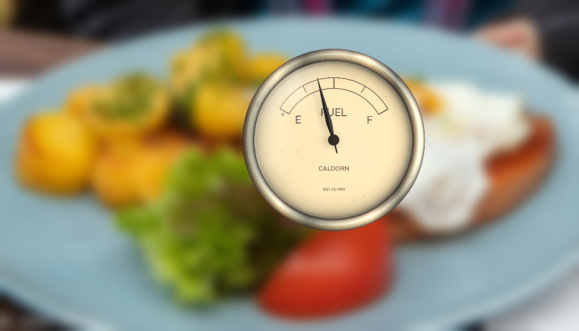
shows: 0.375
